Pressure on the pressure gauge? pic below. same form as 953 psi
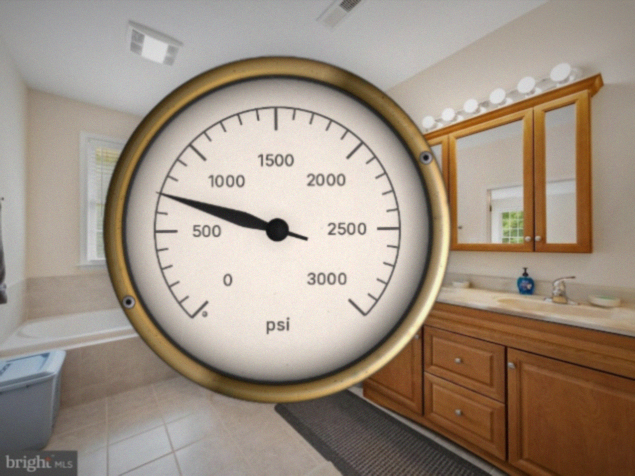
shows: 700 psi
